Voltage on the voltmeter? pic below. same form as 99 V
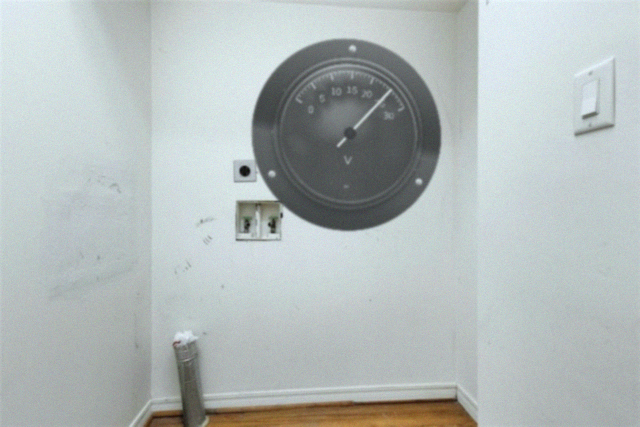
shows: 25 V
